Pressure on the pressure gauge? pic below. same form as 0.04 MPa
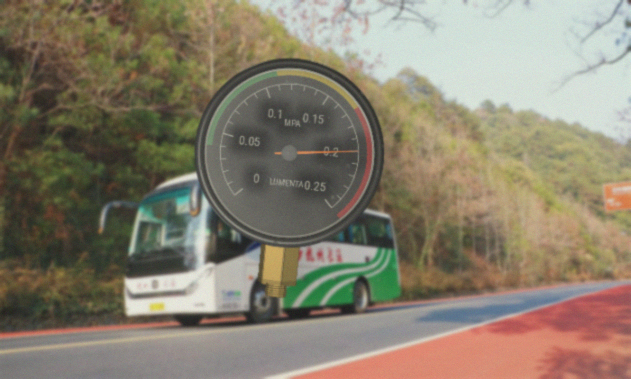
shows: 0.2 MPa
